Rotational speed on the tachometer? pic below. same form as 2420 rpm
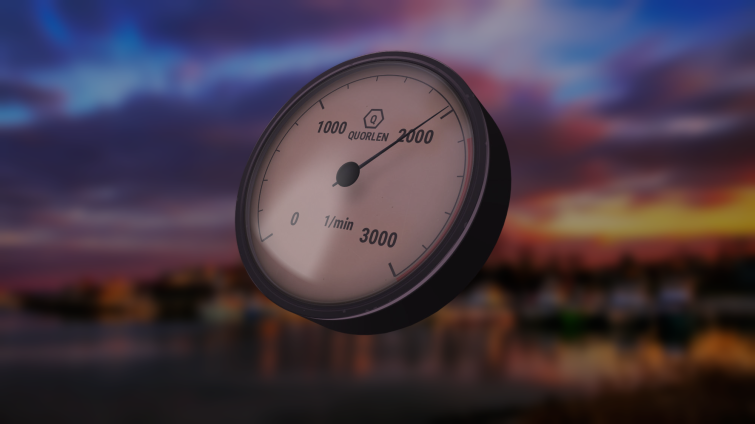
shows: 2000 rpm
